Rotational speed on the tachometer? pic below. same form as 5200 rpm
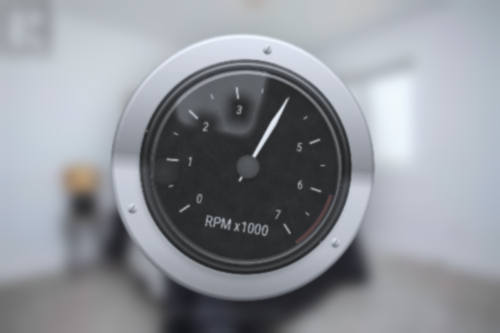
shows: 4000 rpm
